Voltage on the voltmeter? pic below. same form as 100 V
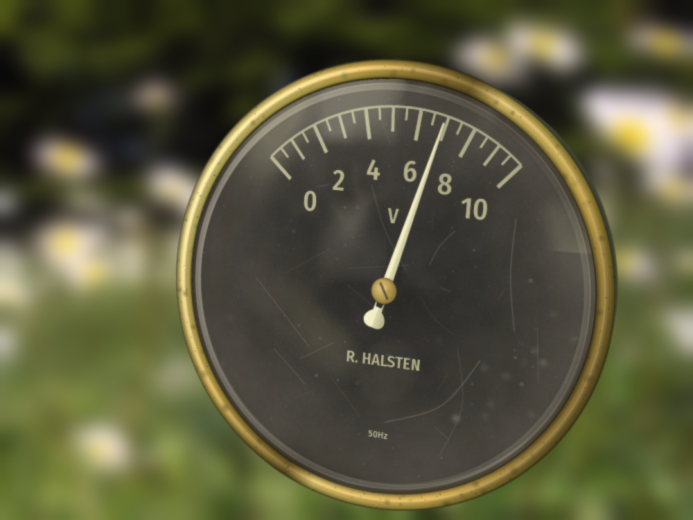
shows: 7 V
